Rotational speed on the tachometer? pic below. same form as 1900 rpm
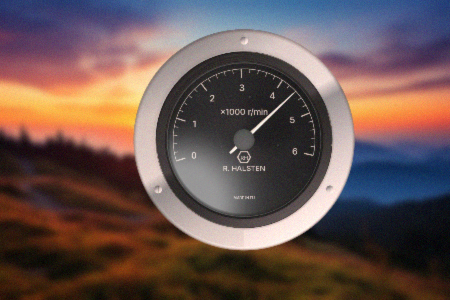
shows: 4400 rpm
